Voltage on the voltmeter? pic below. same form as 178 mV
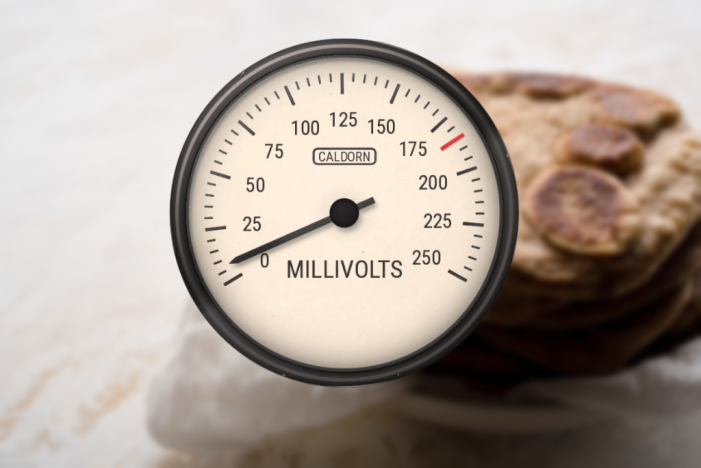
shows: 7.5 mV
